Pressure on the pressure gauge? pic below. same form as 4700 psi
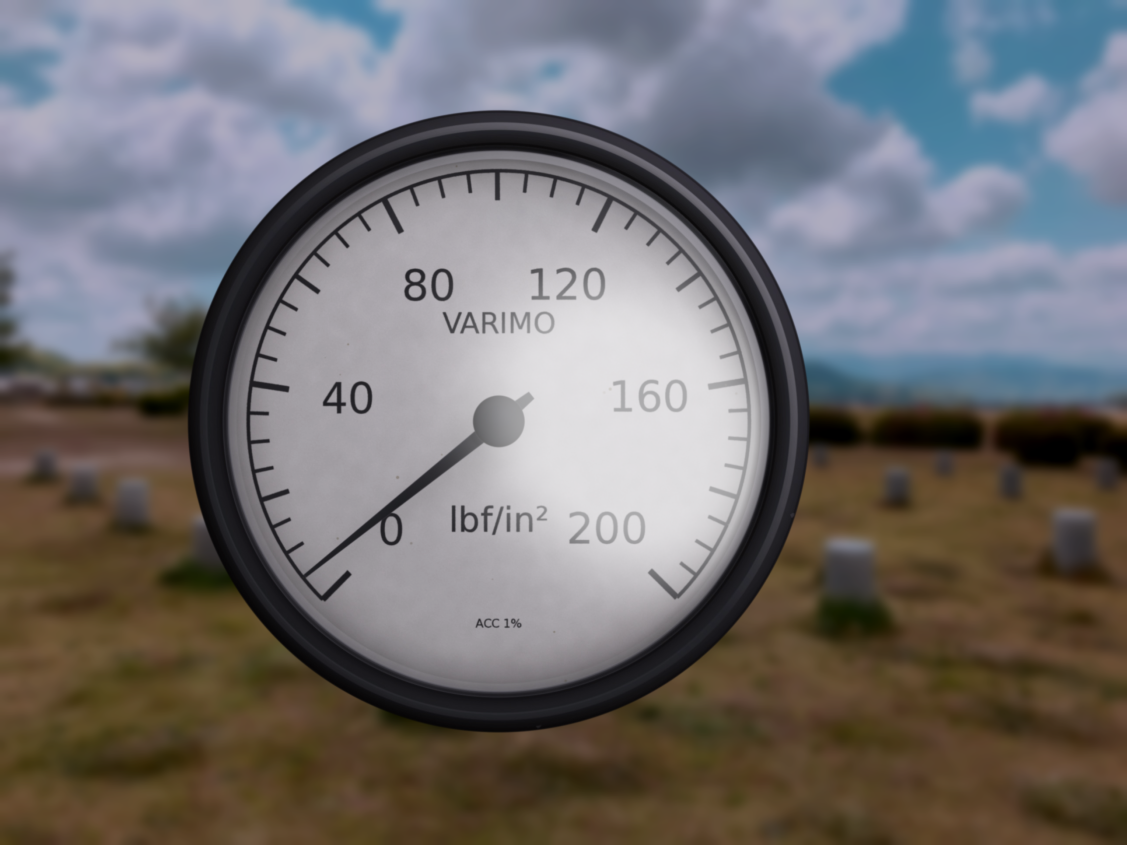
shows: 5 psi
